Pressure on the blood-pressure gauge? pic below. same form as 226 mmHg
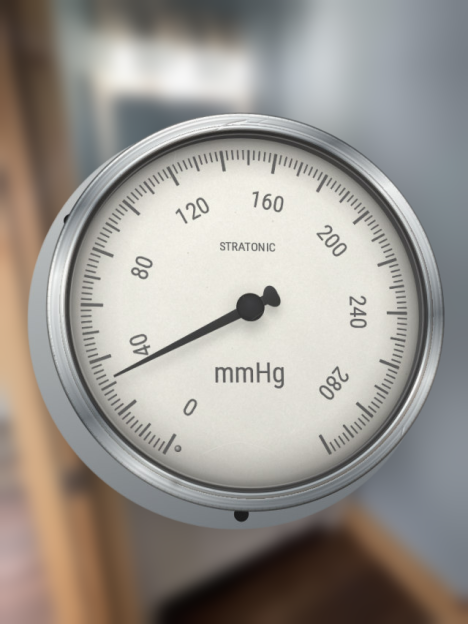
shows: 32 mmHg
